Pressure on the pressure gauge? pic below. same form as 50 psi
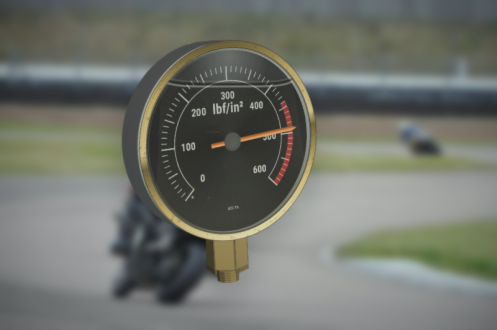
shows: 490 psi
